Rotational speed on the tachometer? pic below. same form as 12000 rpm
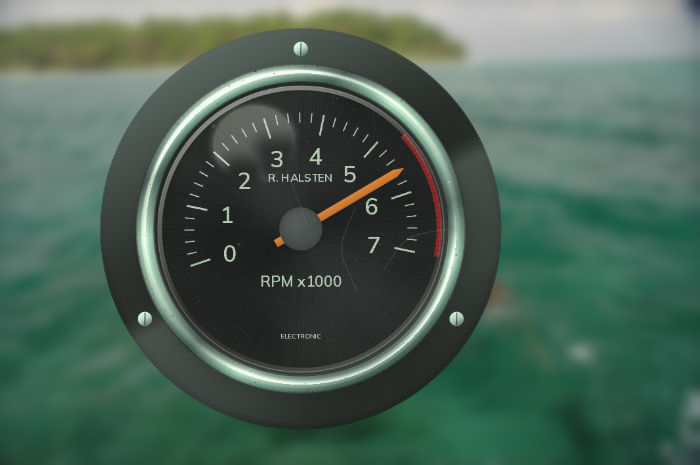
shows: 5600 rpm
